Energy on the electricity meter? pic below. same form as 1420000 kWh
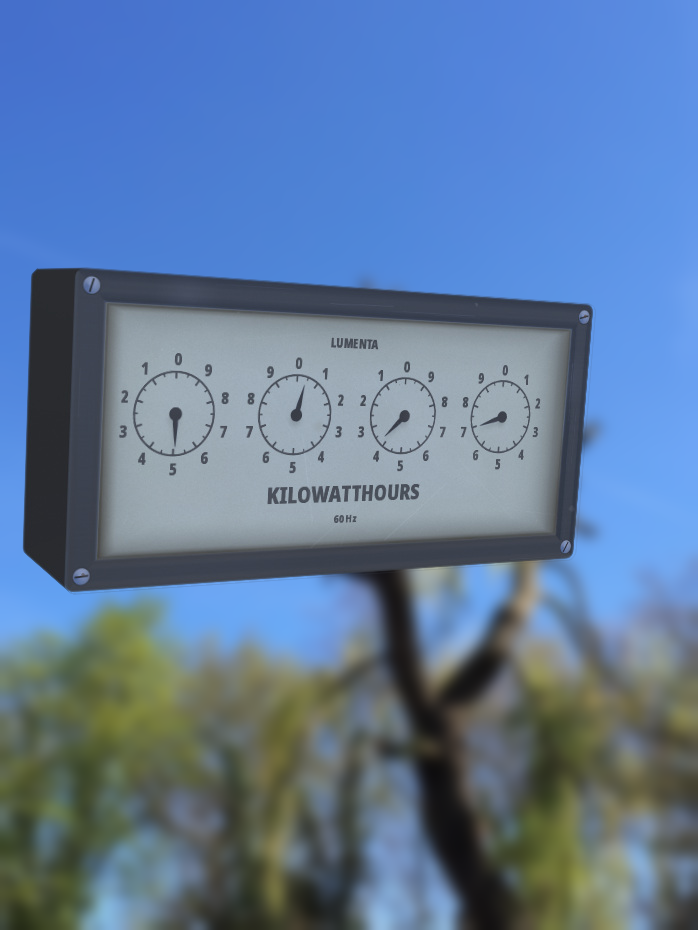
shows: 5037 kWh
